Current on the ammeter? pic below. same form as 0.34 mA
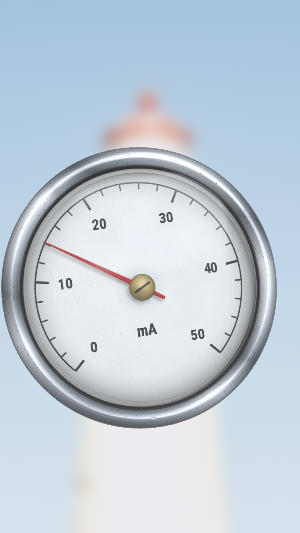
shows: 14 mA
